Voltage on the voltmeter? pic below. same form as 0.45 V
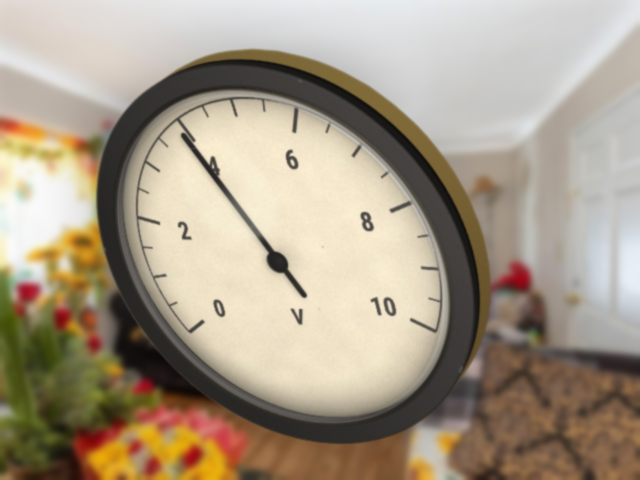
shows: 4 V
